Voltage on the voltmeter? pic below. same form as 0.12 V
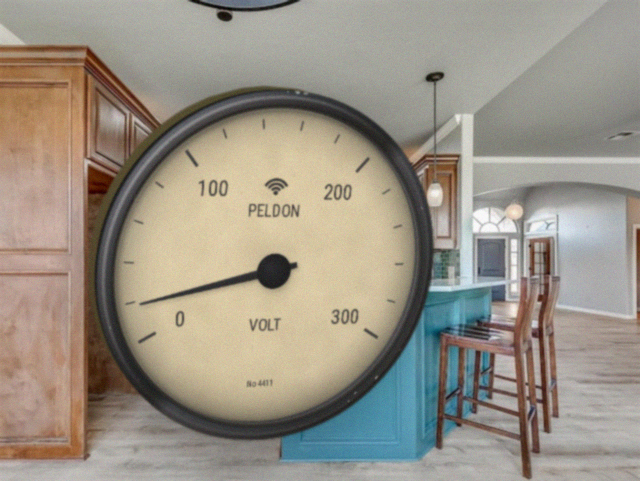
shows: 20 V
